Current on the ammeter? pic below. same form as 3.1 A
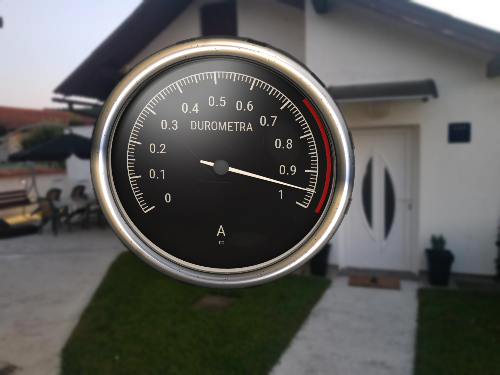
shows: 0.95 A
